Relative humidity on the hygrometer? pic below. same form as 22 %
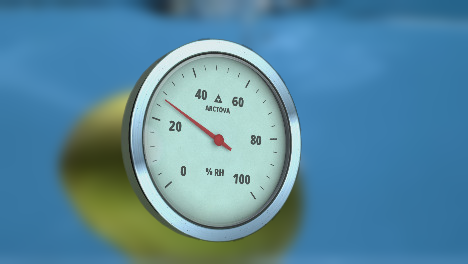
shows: 26 %
